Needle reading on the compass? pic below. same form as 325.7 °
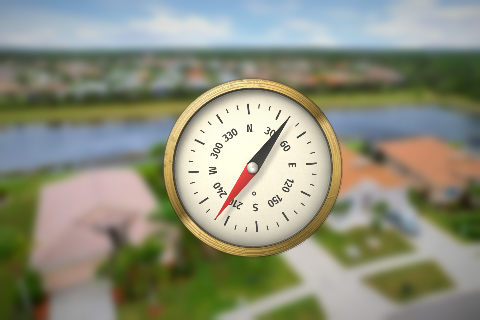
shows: 220 °
